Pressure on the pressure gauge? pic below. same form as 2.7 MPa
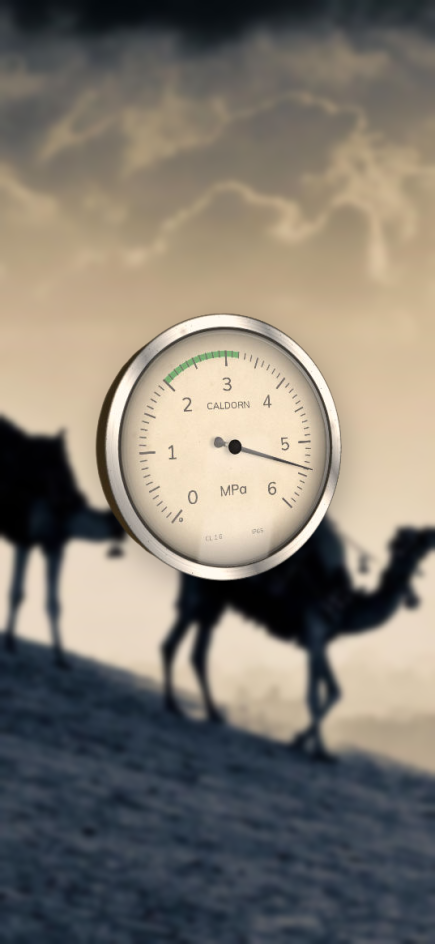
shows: 5.4 MPa
